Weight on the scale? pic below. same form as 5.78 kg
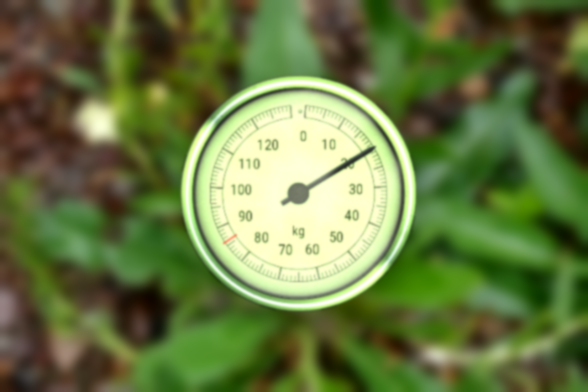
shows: 20 kg
